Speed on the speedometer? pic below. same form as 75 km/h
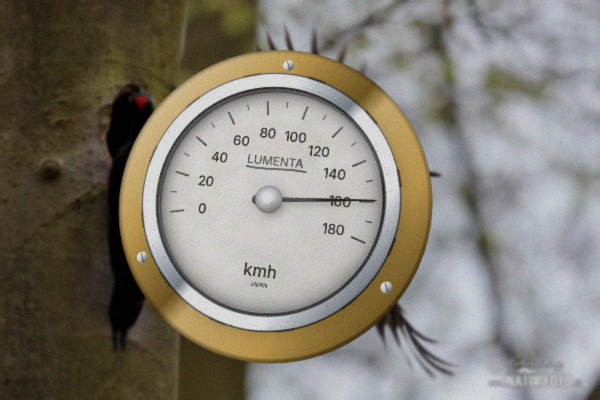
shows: 160 km/h
